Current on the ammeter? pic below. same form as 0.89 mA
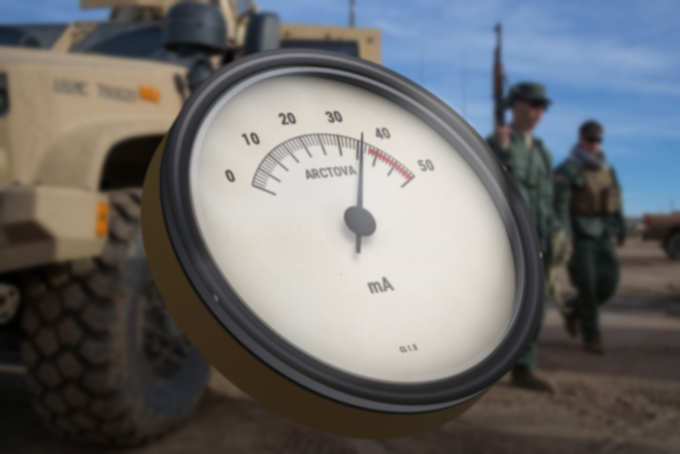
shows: 35 mA
